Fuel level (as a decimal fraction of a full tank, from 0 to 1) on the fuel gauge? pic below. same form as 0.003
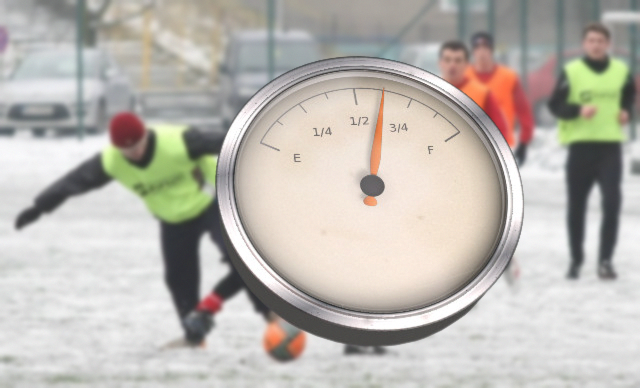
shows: 0.625
